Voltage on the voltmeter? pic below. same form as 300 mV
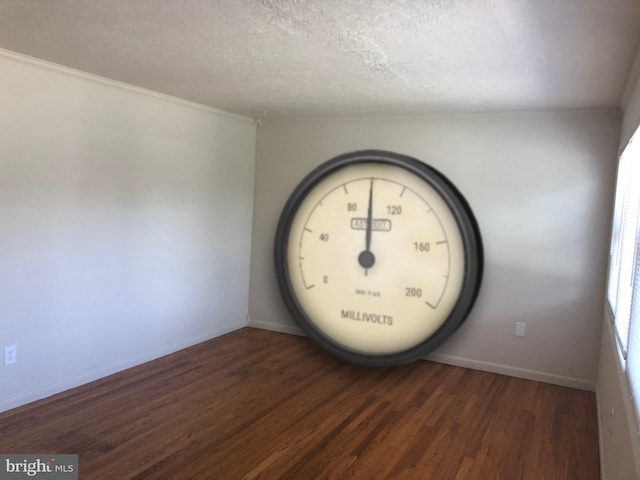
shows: 100 mV
